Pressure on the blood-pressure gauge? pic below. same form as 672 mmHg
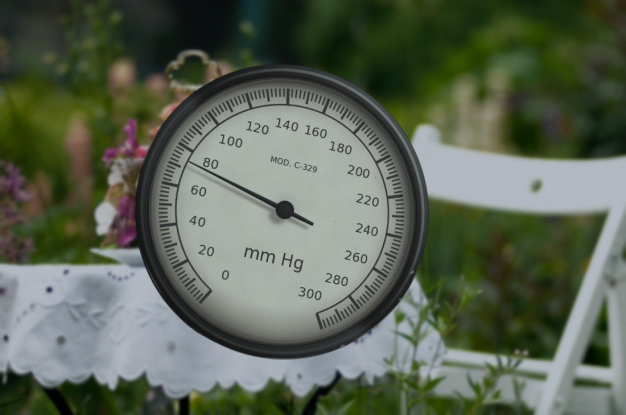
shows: 74 mmHg
